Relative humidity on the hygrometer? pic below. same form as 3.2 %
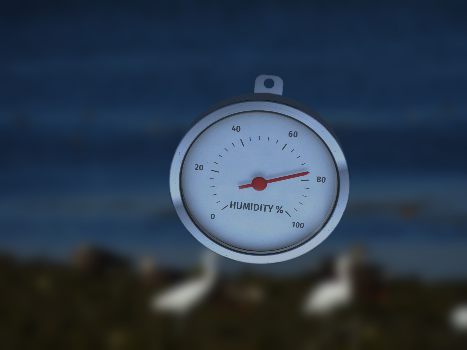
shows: 76 %
